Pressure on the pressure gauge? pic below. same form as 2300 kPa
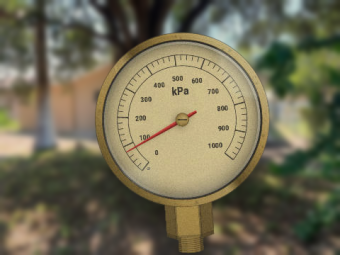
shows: 80 kPa
